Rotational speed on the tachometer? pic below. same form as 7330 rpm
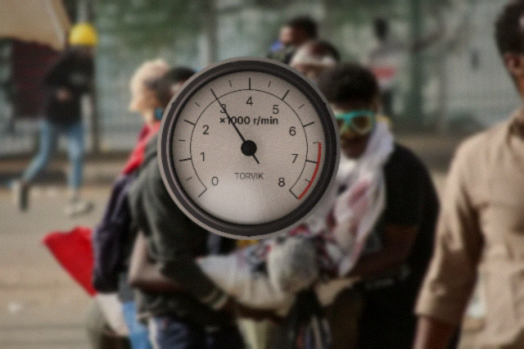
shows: 3000 rpm
